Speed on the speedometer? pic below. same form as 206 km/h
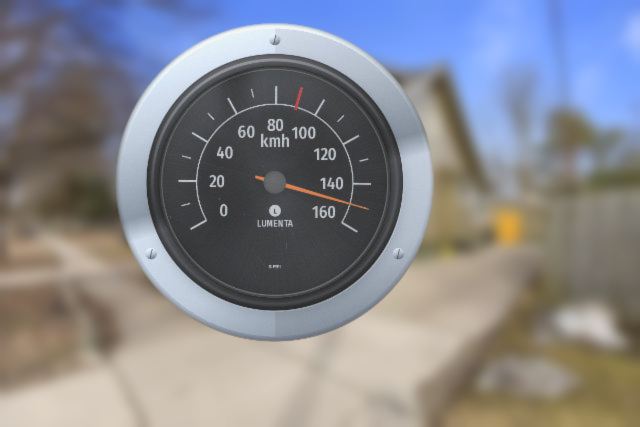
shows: 150 km/h
